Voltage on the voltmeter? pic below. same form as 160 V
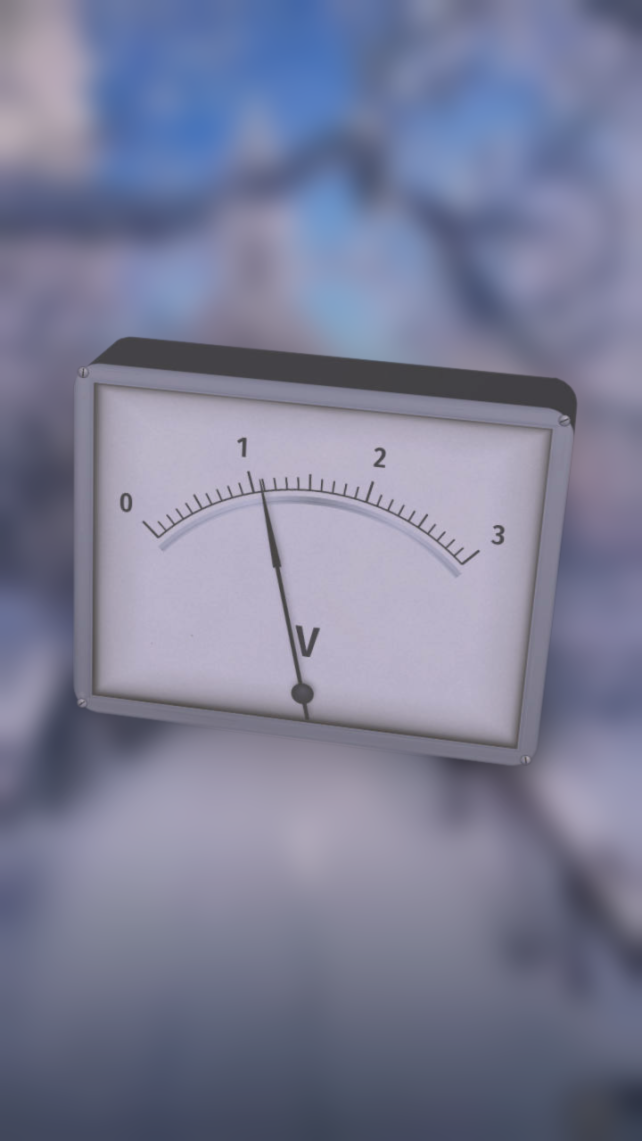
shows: 1.1 V
